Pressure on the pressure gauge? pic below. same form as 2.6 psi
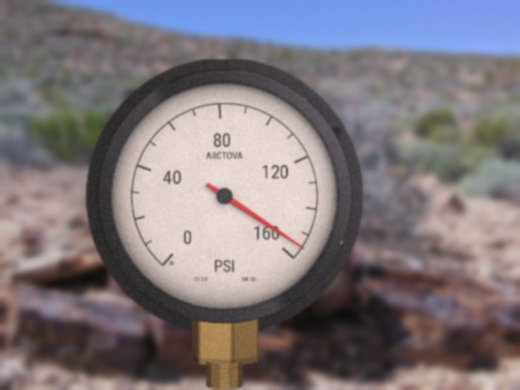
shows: 155 psi
